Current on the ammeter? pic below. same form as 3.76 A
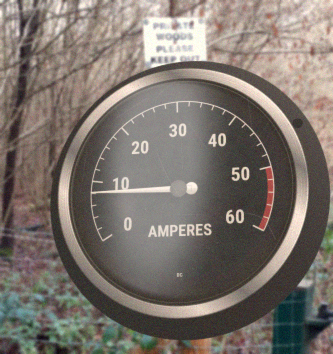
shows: 8 A
